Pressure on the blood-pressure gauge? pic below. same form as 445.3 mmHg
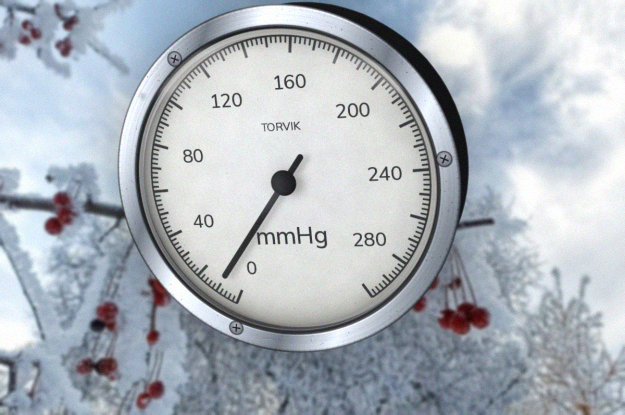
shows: 10 mmHg
